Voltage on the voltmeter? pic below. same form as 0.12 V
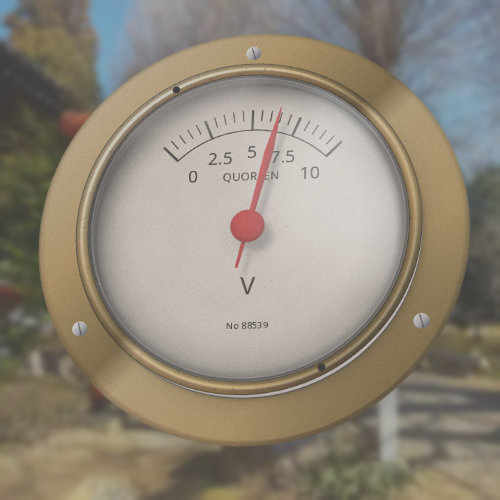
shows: 6.5 V
